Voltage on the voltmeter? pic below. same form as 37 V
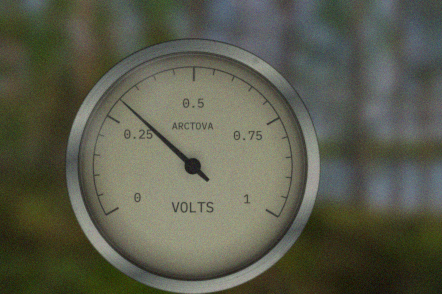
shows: 0.3 V
